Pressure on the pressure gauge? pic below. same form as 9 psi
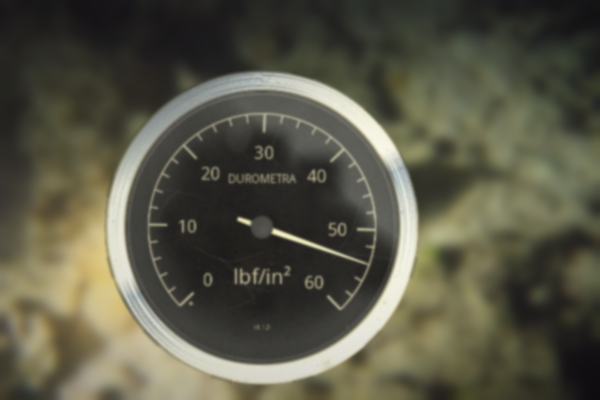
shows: 54 psi
